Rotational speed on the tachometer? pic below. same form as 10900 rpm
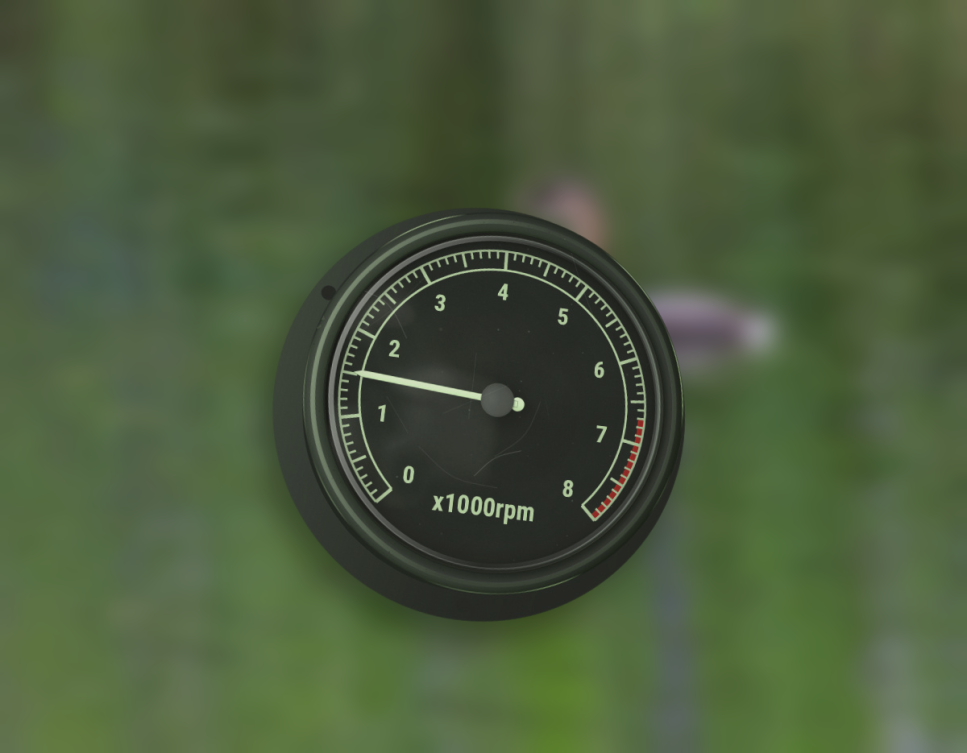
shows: 1500 rpm
